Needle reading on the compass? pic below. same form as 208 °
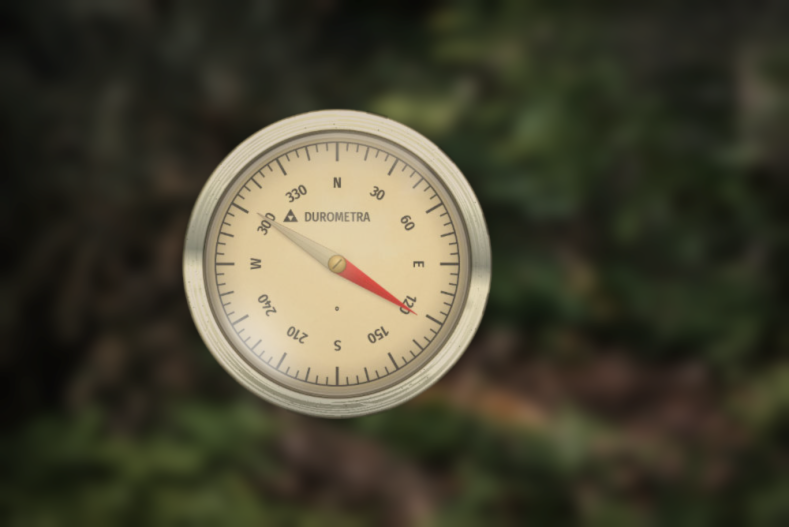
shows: 122.5 °
